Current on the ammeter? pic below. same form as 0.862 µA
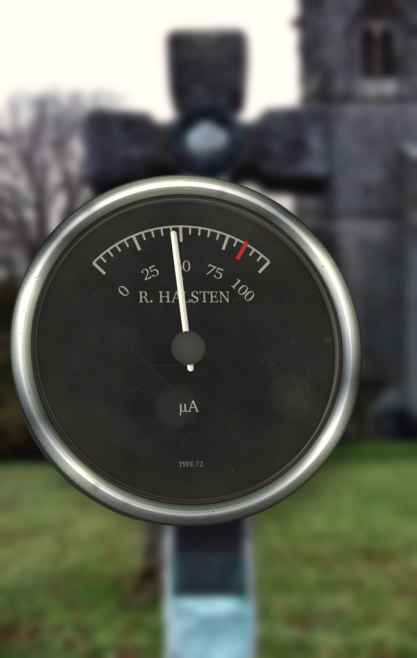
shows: 45 µA
